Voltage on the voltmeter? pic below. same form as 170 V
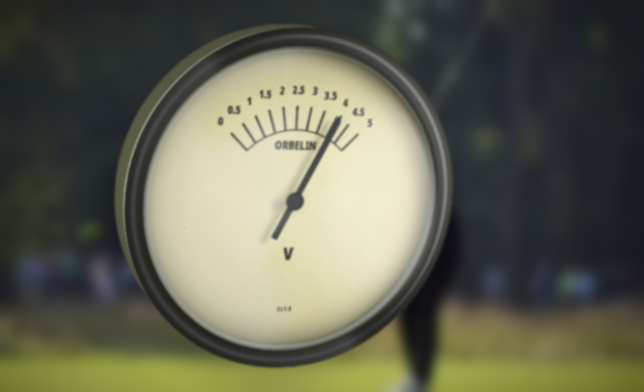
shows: 4 V
